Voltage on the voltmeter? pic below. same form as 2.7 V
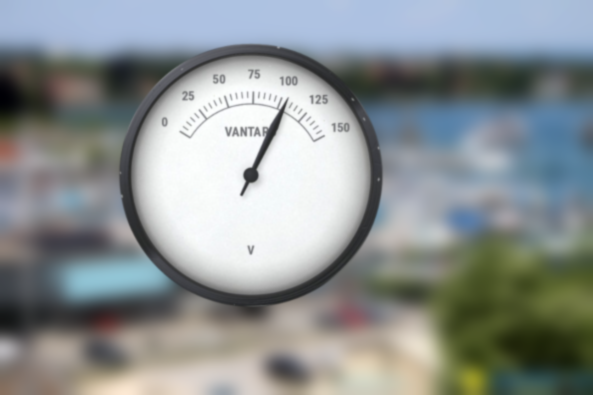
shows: 105 V
